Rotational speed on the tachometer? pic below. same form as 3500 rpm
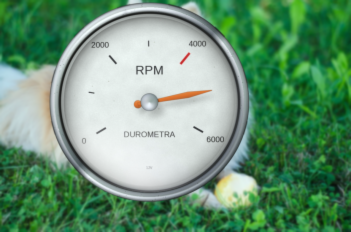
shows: 5000 rpm
